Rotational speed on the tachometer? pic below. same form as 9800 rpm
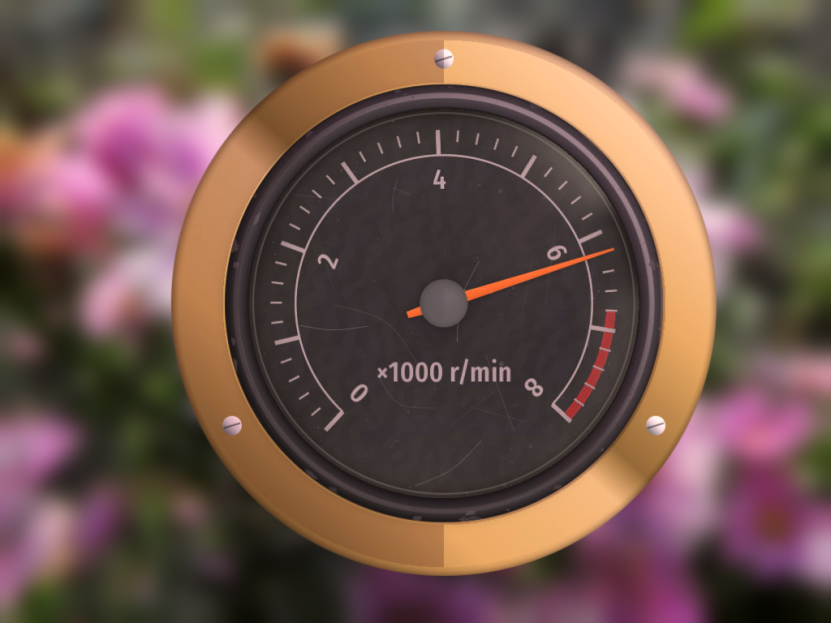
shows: 6200 rpm
